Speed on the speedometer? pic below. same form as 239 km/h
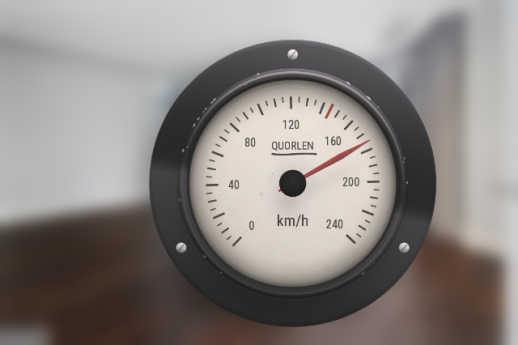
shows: 175 km/h
